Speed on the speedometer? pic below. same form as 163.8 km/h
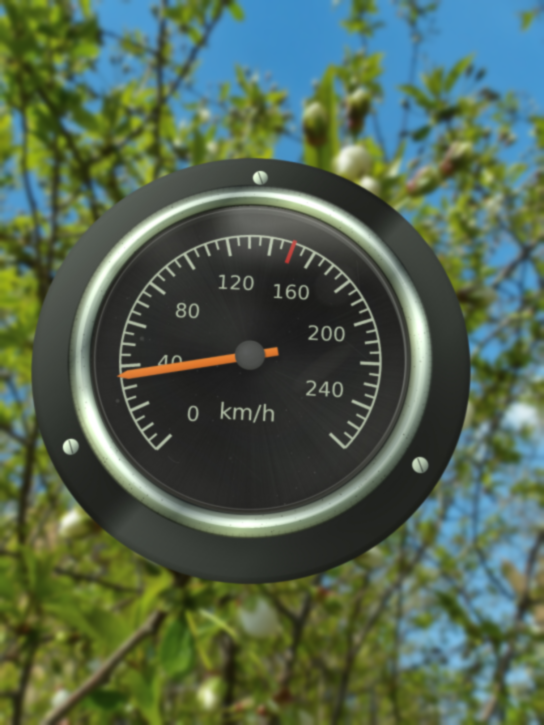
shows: 35 km/h
